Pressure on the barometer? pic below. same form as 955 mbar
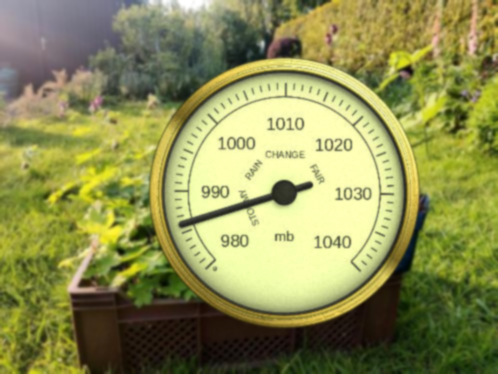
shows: 986 mbar
